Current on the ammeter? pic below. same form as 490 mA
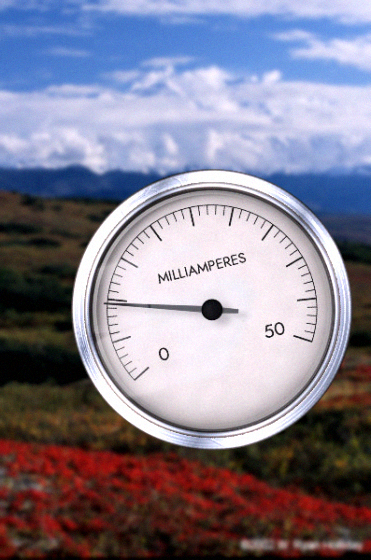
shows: 9.5 mA
